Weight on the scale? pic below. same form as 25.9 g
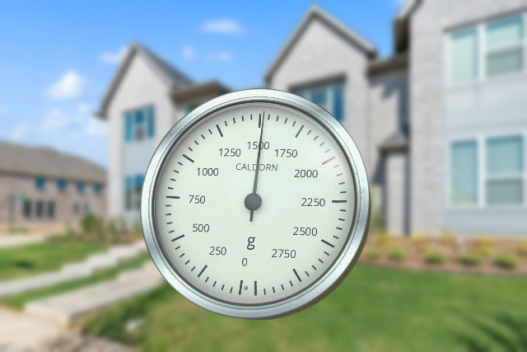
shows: 1525 g
